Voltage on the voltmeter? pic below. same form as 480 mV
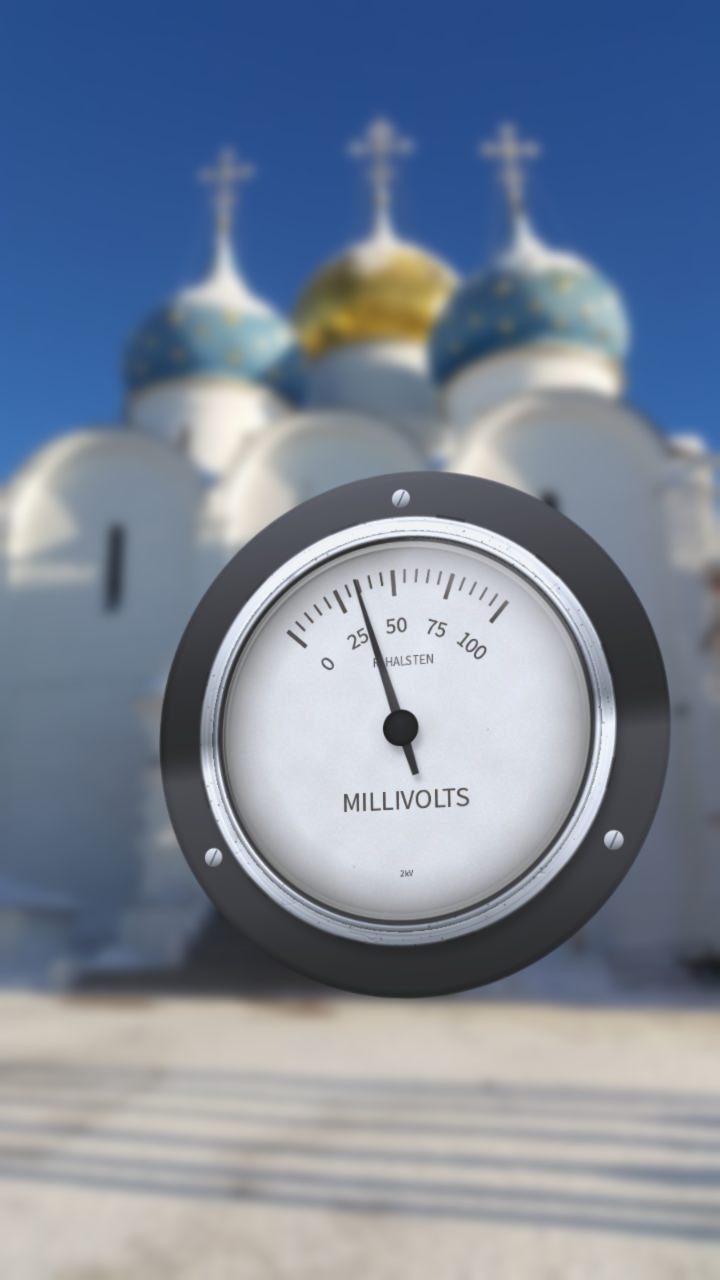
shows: 35 mV
